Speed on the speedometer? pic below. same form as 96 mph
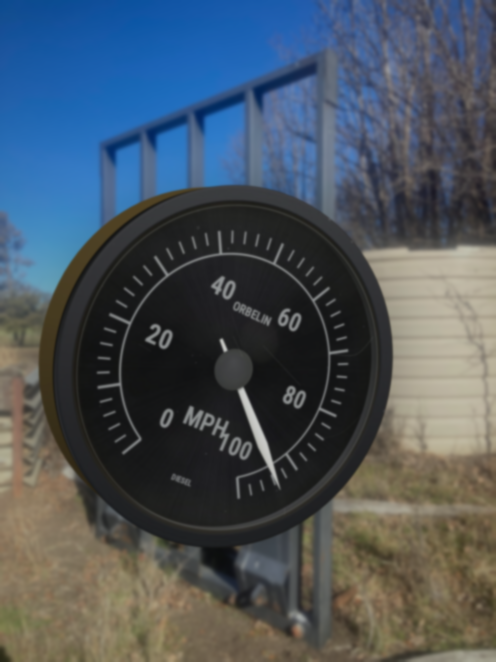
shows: 94 mph
